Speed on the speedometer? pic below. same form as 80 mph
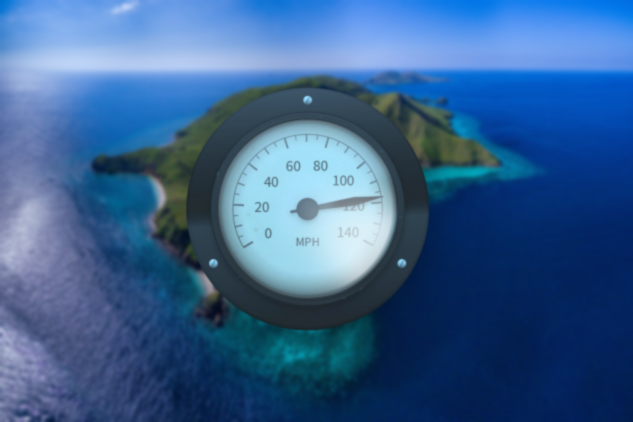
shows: 117.5 mph
